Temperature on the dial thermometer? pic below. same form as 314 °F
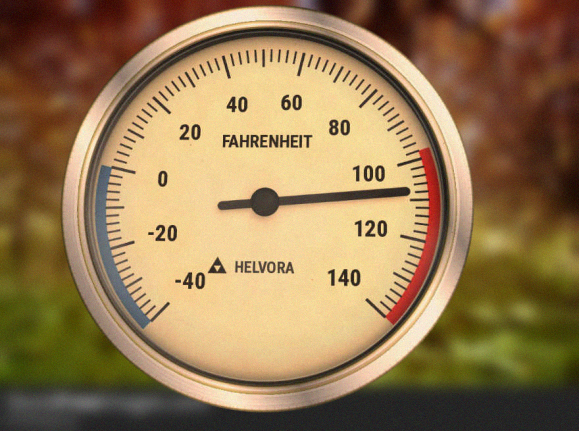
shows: 108 °F
